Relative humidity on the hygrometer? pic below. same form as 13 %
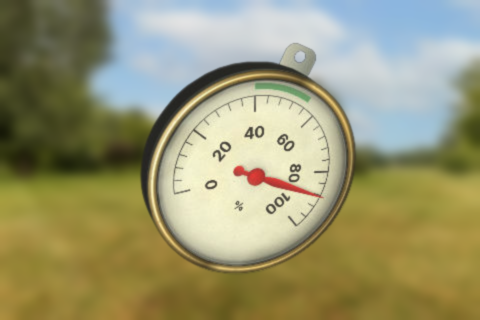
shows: 88 %
